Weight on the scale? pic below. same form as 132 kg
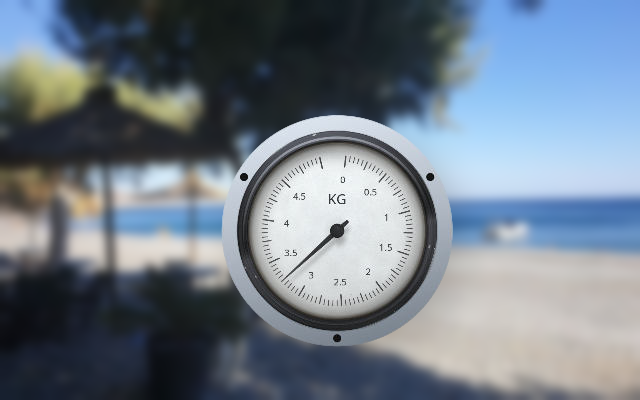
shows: 3.25 kg
